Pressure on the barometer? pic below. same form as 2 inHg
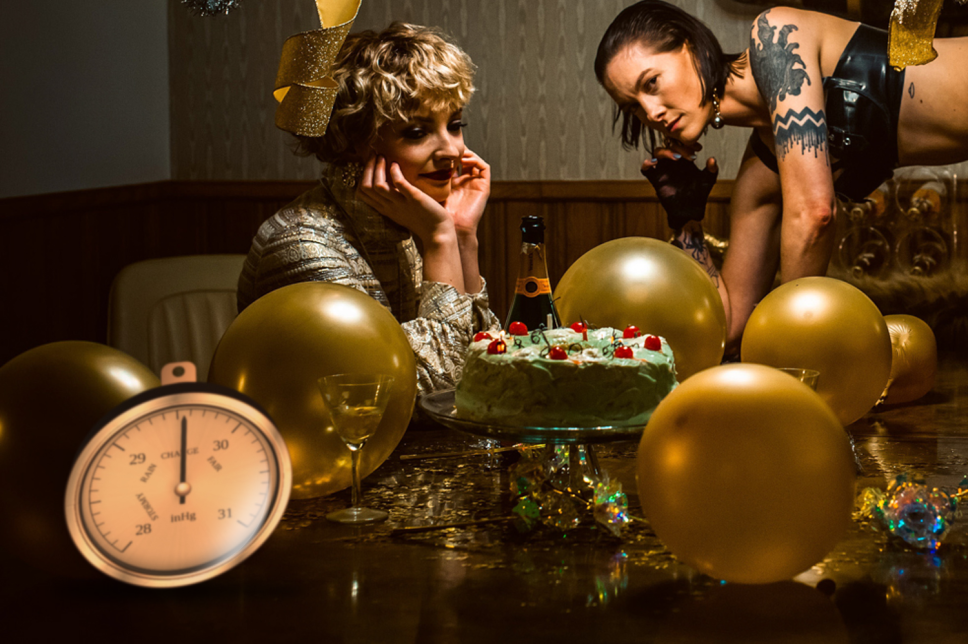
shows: 29.55 inHg
